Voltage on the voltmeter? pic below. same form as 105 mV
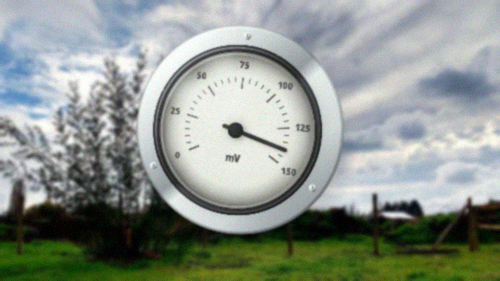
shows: 140 mV
